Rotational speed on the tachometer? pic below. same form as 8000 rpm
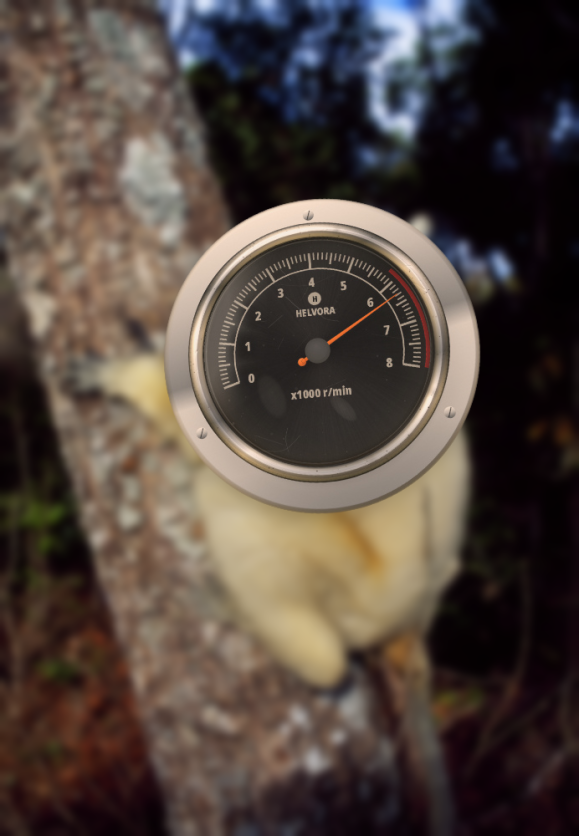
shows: 6300 rpm
